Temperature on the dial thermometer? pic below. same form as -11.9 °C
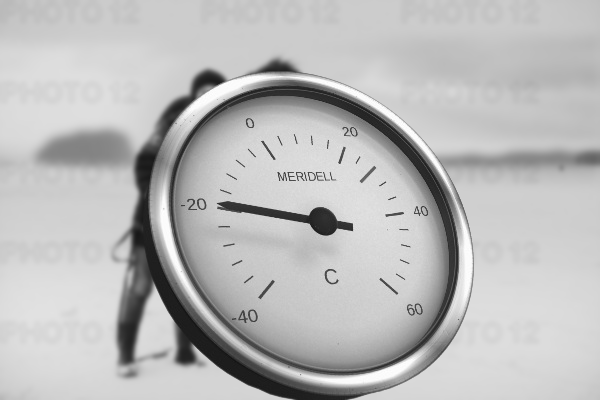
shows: -20 °C
